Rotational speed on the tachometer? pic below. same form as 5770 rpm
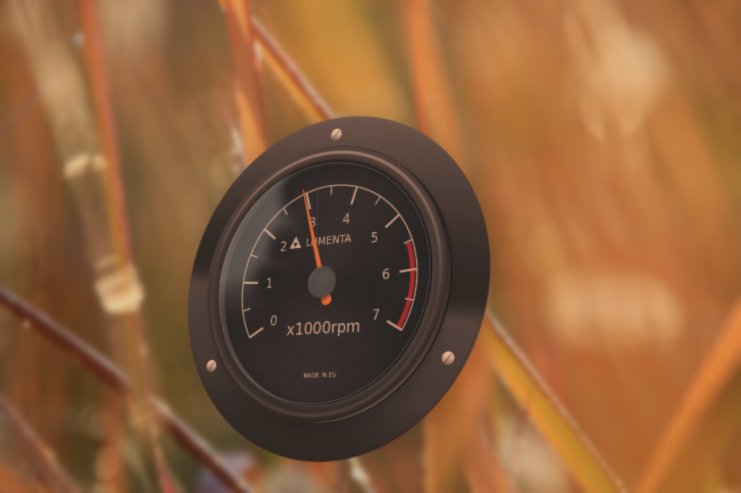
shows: 3000 rpm
